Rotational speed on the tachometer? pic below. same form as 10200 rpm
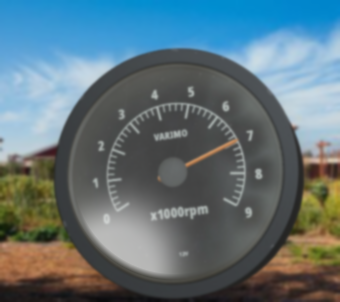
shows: 7000 rpm
